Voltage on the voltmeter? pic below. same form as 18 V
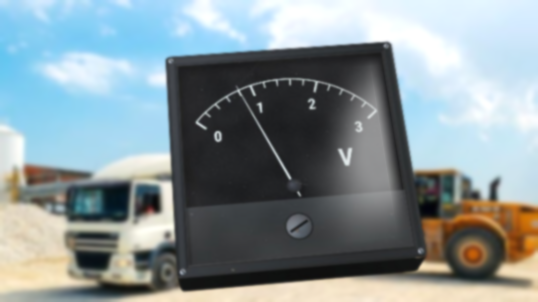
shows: 0.8 V
